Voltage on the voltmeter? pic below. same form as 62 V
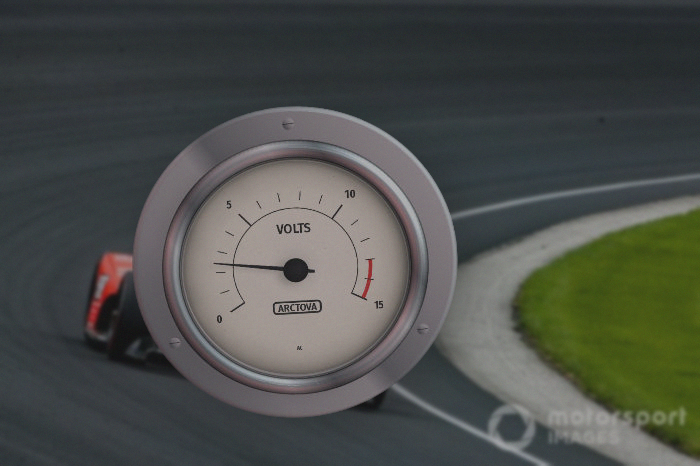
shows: 2.5 V
